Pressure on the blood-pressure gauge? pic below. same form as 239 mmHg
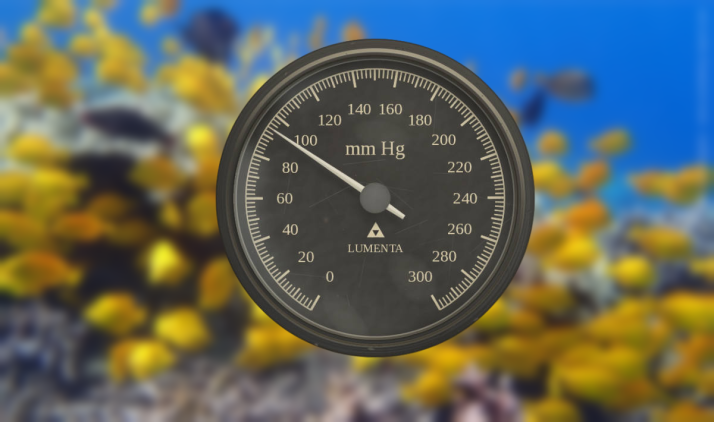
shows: 94 mmHg
